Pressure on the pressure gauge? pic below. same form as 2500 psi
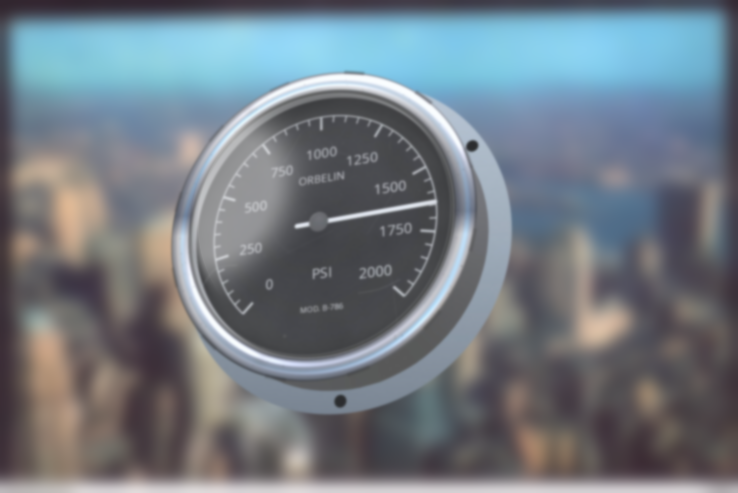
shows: 1650 psi
